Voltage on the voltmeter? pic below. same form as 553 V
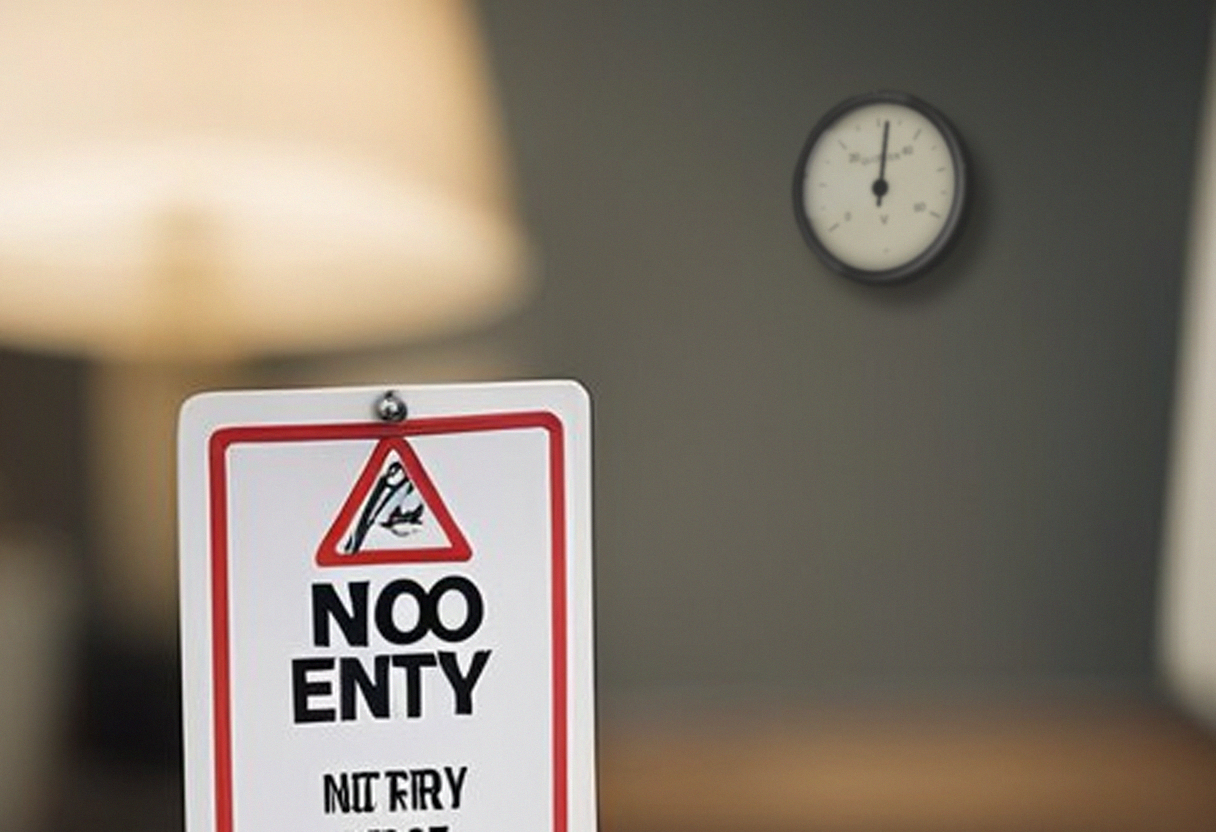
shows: 32.5 V
